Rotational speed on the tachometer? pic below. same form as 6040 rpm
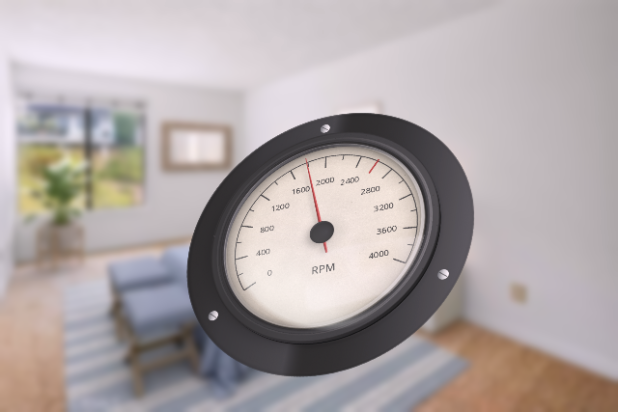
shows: 1800 rpm
